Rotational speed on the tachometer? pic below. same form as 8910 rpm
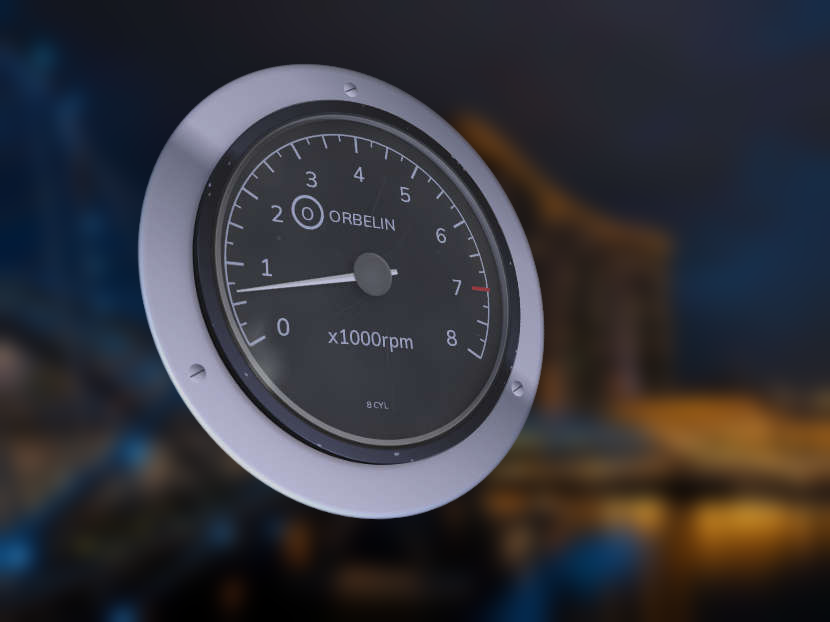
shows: 625 rpm
